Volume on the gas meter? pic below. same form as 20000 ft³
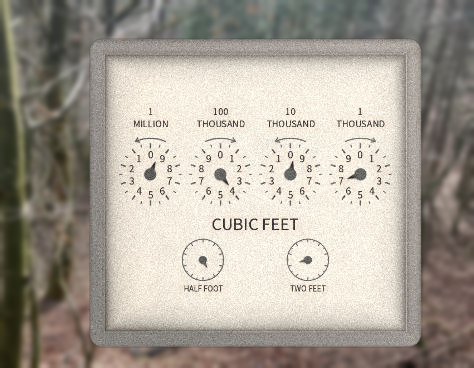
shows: 939700 ft³
